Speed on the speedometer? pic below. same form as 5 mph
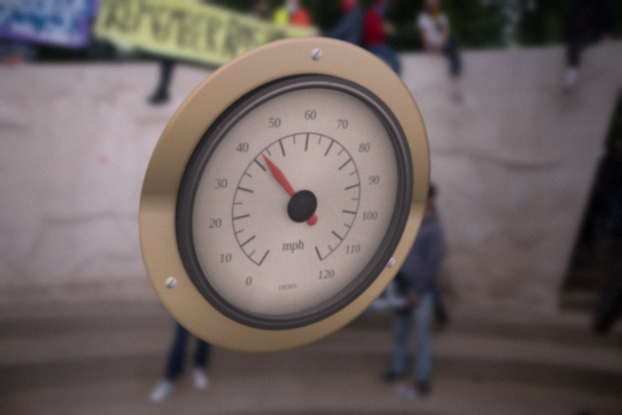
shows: 42.5 mph
